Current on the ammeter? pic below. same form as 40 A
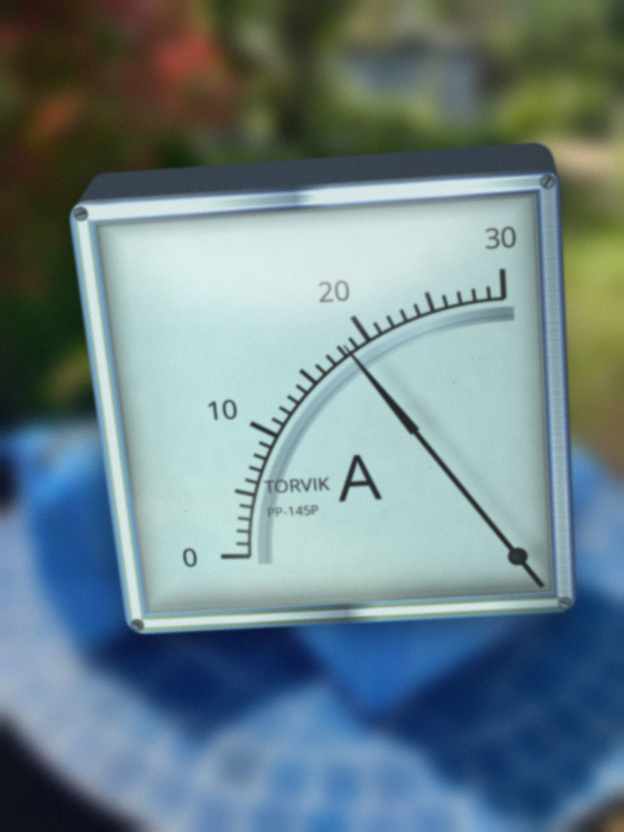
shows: 18.5 A
